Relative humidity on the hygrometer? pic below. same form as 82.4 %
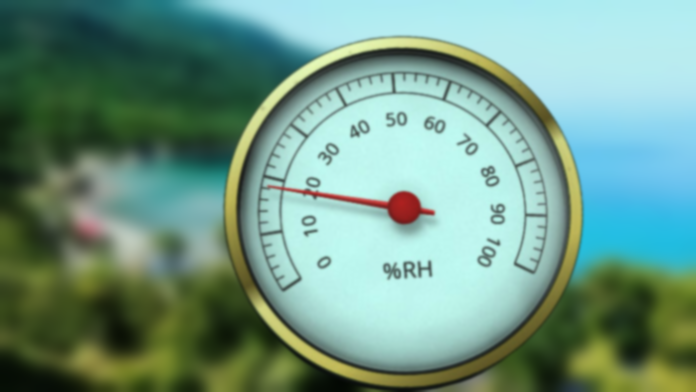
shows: 18 %
